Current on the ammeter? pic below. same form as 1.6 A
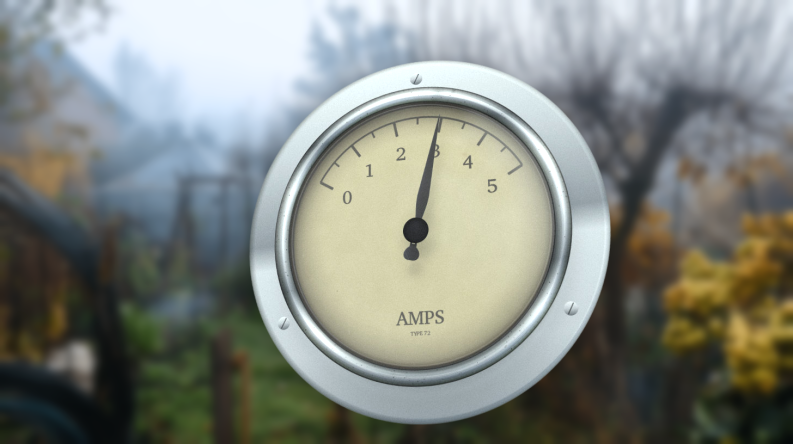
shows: 3 A
